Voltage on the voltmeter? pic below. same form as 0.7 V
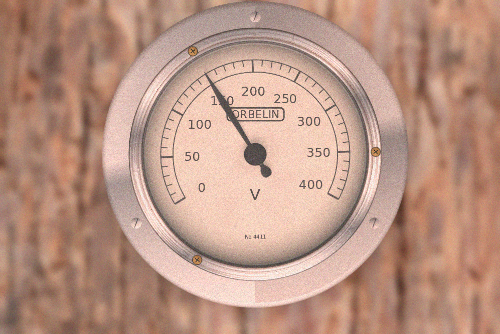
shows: 150 V
